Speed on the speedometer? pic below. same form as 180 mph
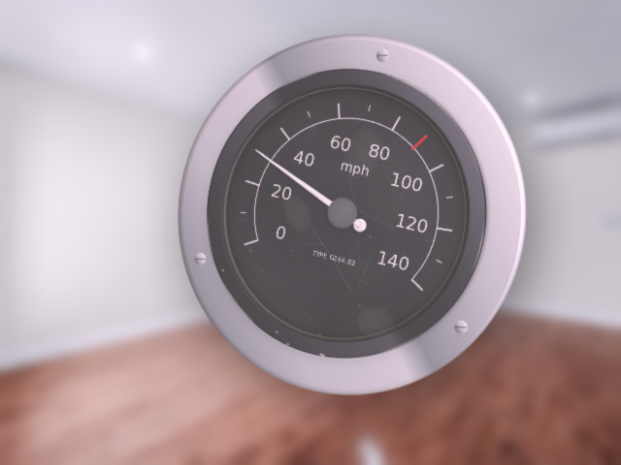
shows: 30 mph
